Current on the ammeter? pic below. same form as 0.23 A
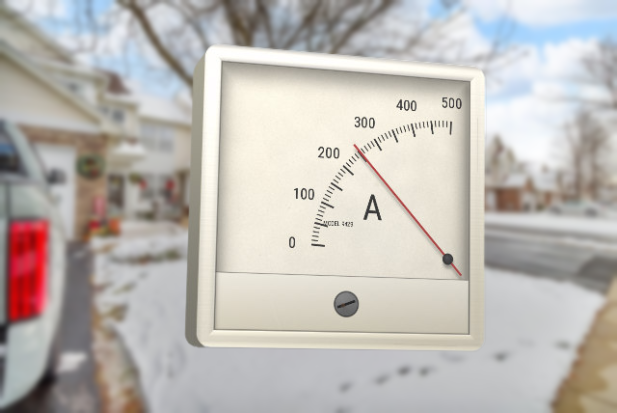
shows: 250 A
